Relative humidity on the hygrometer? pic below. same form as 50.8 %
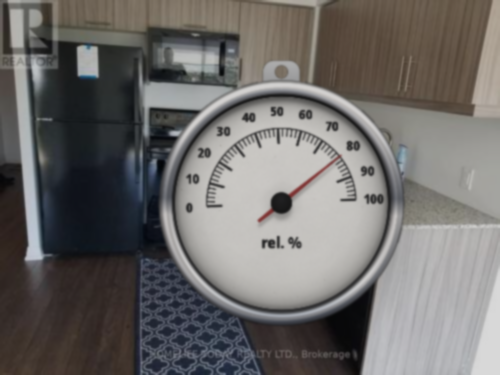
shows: 80 %
